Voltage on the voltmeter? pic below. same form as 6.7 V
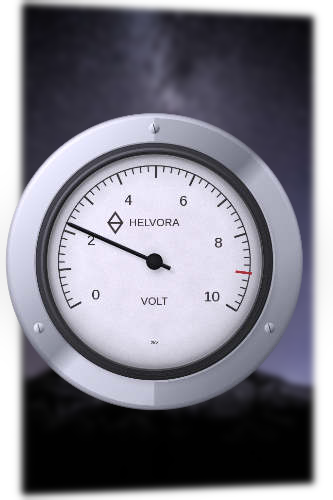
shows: 2.2 V
